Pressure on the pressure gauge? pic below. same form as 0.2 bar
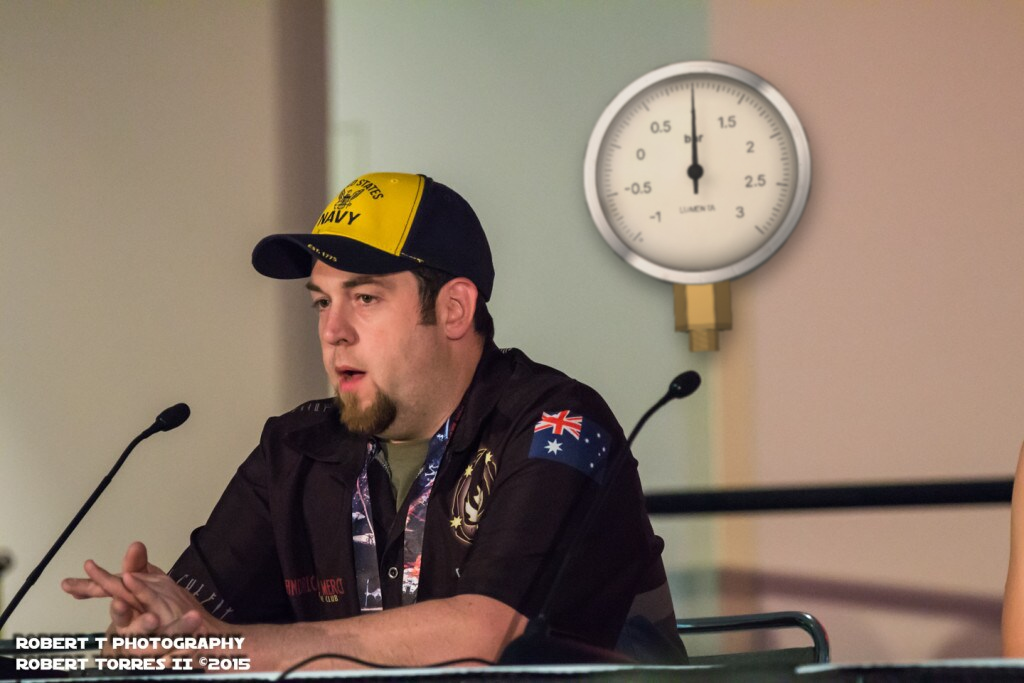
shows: 1 bar
